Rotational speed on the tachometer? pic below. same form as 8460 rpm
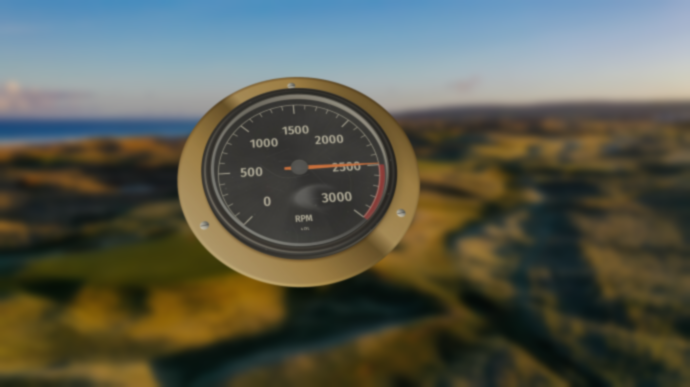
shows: 2500 rpm
